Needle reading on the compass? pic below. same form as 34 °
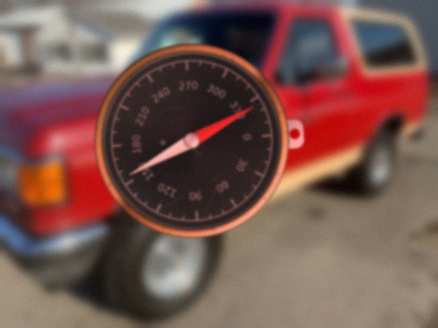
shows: 335 °
